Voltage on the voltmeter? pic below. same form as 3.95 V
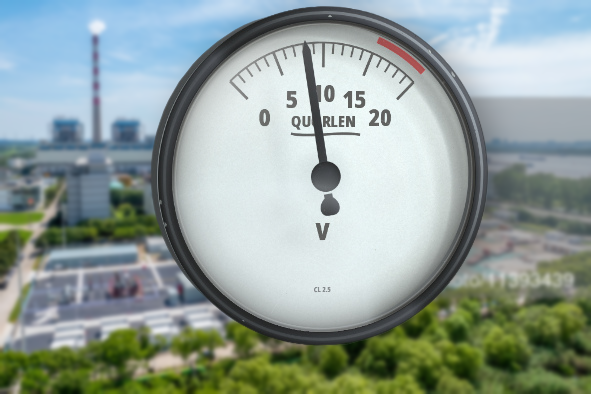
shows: 8 V
